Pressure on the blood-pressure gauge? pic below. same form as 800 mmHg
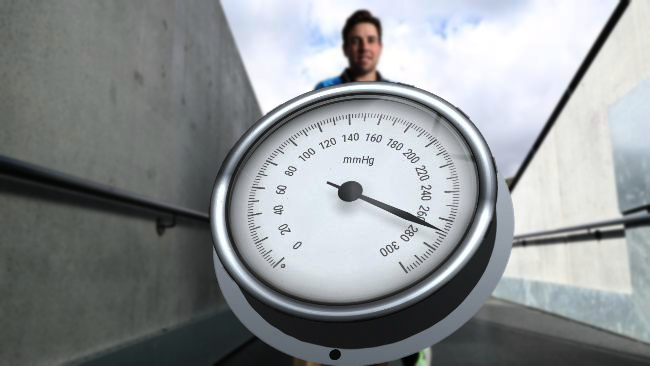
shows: 270 mmHg
